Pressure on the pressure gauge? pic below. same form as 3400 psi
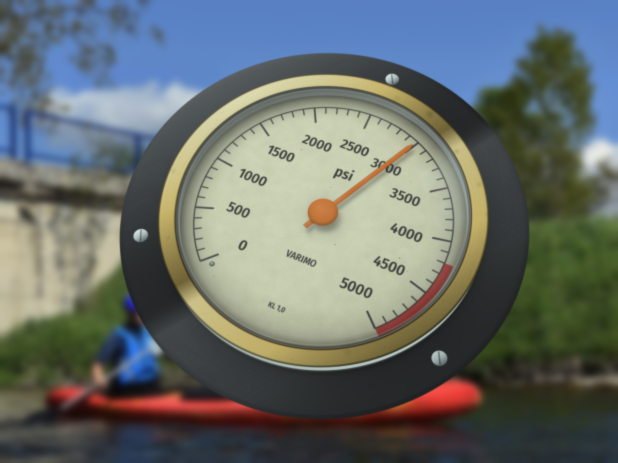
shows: 3000 psi
